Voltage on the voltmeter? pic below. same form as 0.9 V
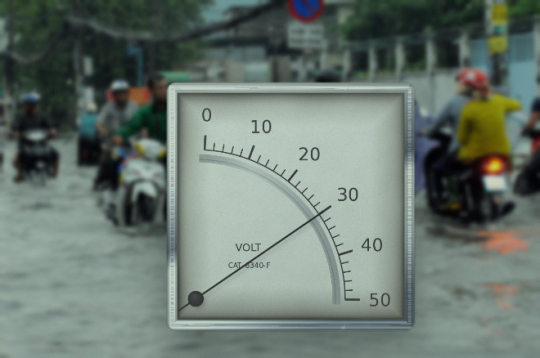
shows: 30 V
